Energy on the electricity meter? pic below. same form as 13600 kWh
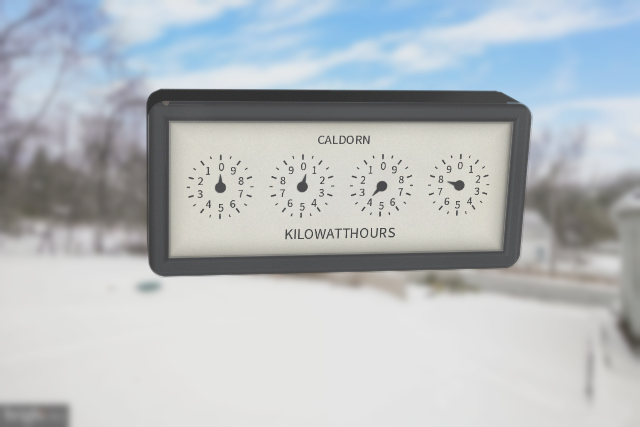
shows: 38 kWh
